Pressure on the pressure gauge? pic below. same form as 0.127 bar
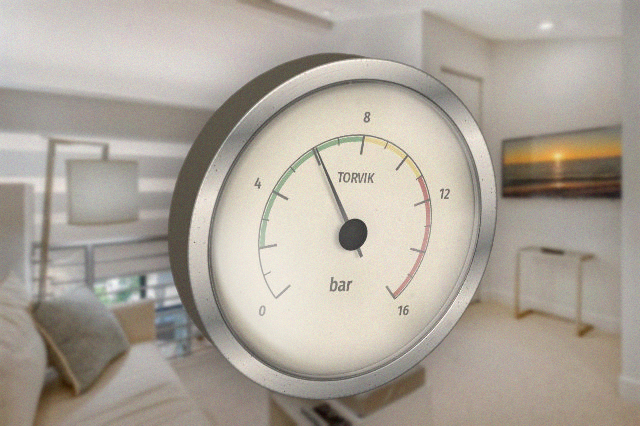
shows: 6 bar
